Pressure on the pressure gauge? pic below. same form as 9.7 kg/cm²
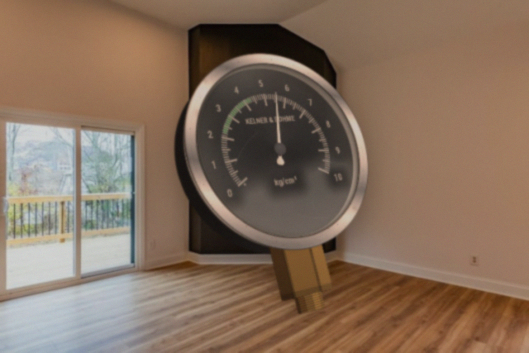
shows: 5.5 kg/cm²
